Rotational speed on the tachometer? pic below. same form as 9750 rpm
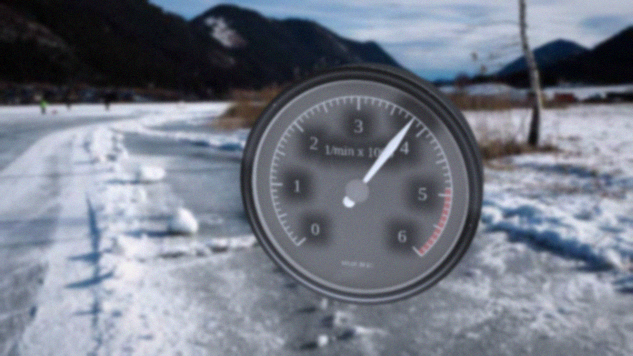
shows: 3800 rpm
